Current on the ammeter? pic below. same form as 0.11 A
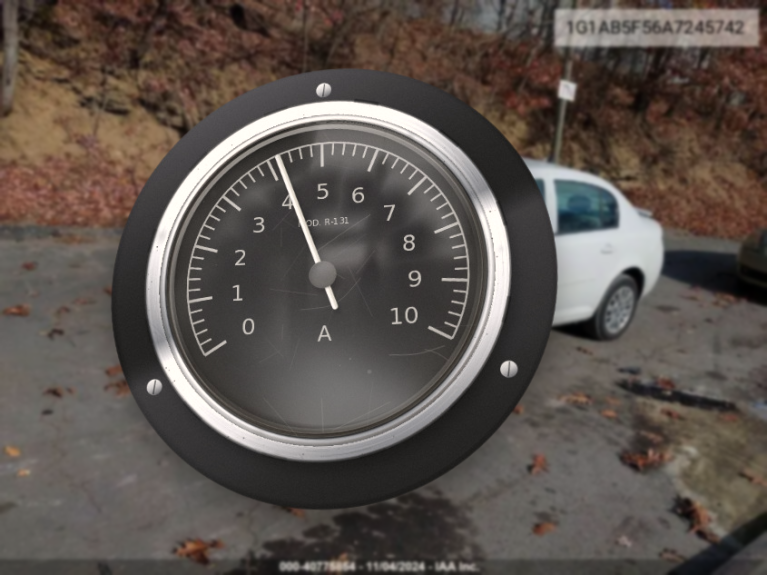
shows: 4.2 A
